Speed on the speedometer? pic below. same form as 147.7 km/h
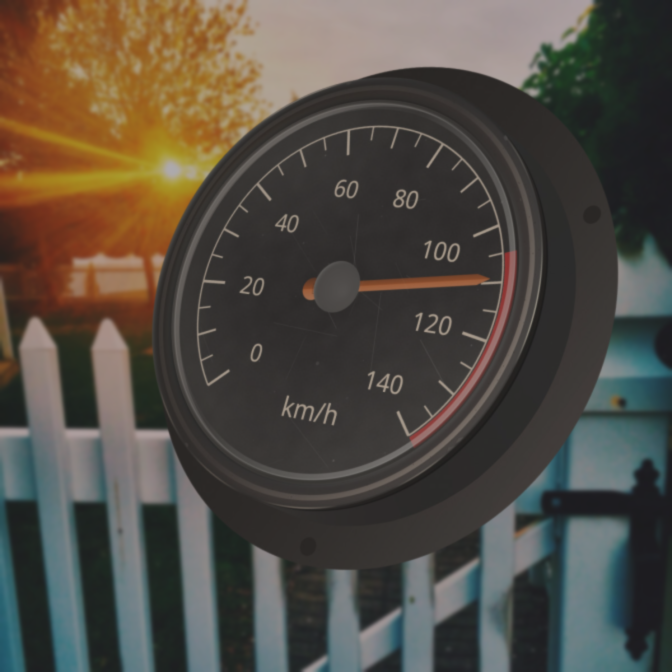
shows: 110 km/h
